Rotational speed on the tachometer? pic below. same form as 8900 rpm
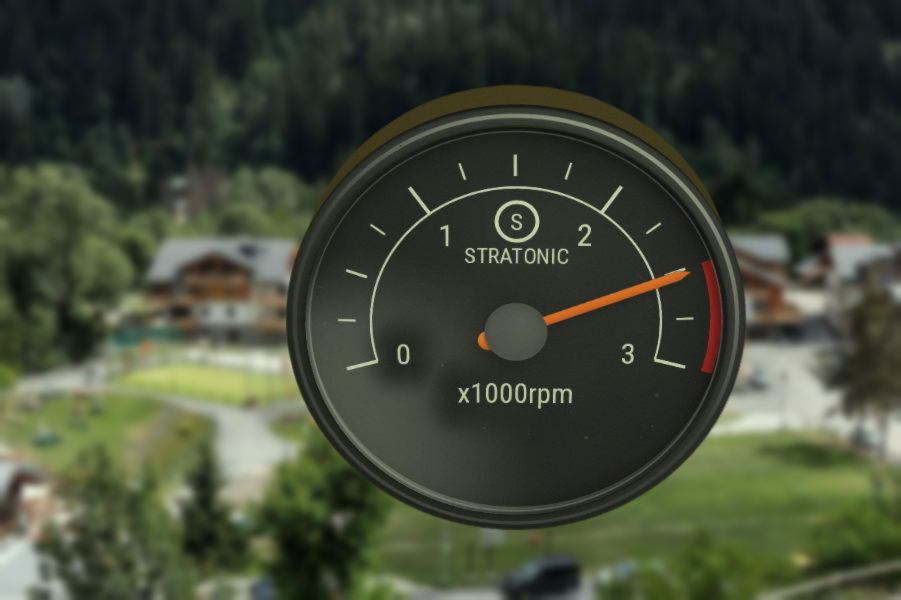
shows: 2500 rpm
